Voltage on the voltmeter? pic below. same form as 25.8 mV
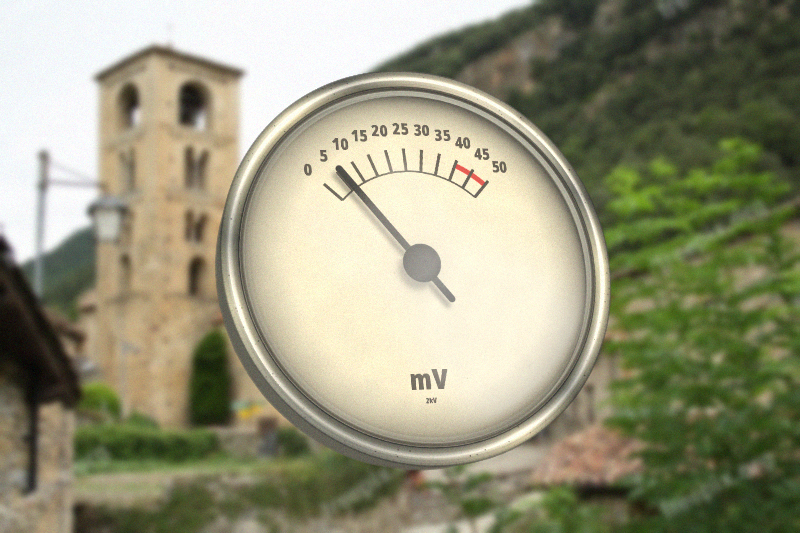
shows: 5 mV
